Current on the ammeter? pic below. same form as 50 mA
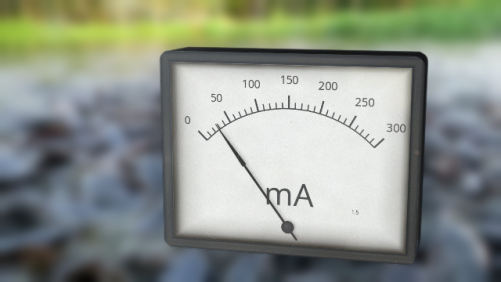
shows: 30 mA
